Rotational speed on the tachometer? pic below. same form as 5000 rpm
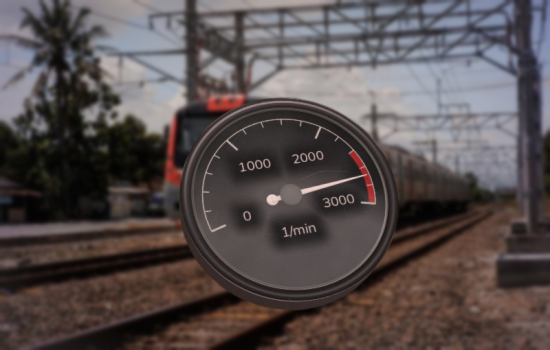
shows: 2700 rpm
